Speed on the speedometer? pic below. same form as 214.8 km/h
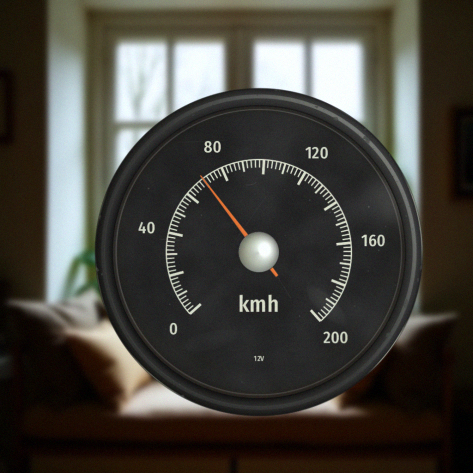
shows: 70 km/h
